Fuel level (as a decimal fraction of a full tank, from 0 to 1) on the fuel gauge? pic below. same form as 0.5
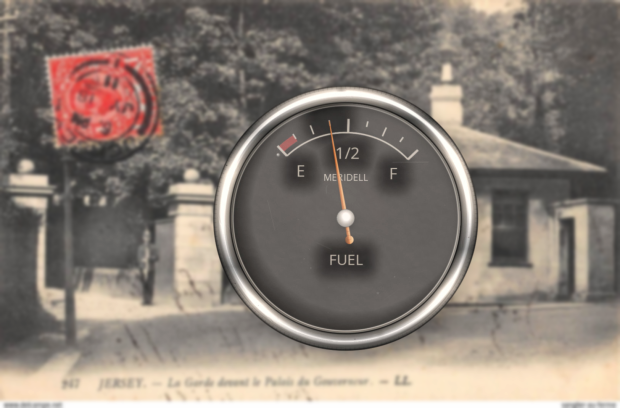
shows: 0.375
